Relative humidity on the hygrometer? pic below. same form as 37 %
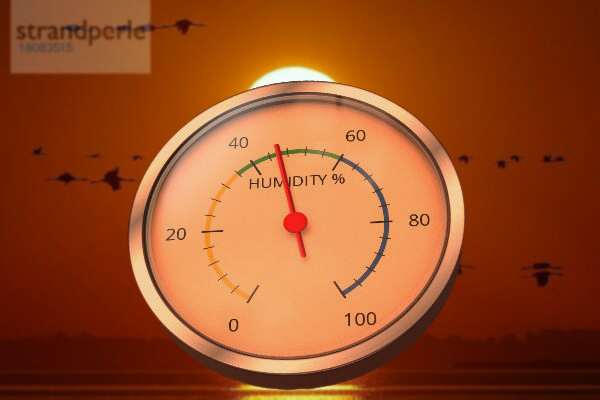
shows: 46 %
